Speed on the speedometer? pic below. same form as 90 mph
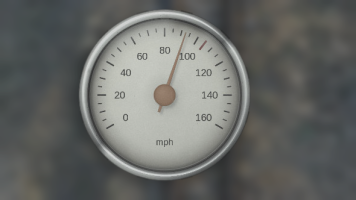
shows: 92.5 mph
